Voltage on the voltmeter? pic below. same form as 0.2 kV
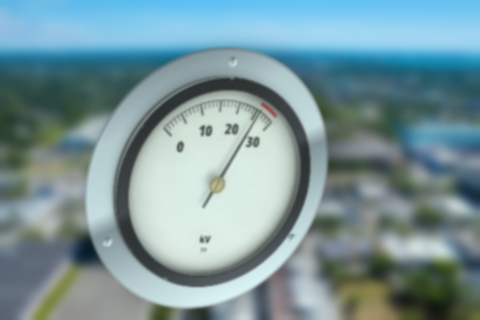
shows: 25 kV
